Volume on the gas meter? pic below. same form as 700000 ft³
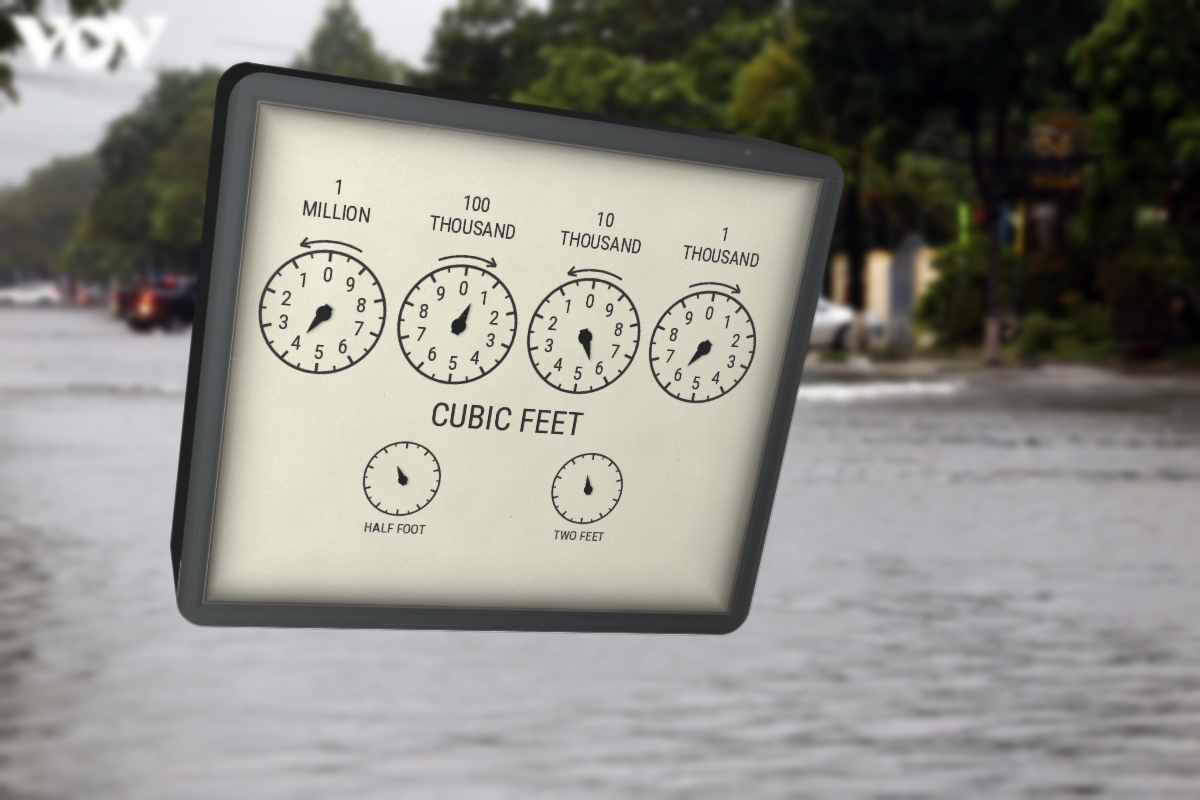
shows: 405600 ft³
